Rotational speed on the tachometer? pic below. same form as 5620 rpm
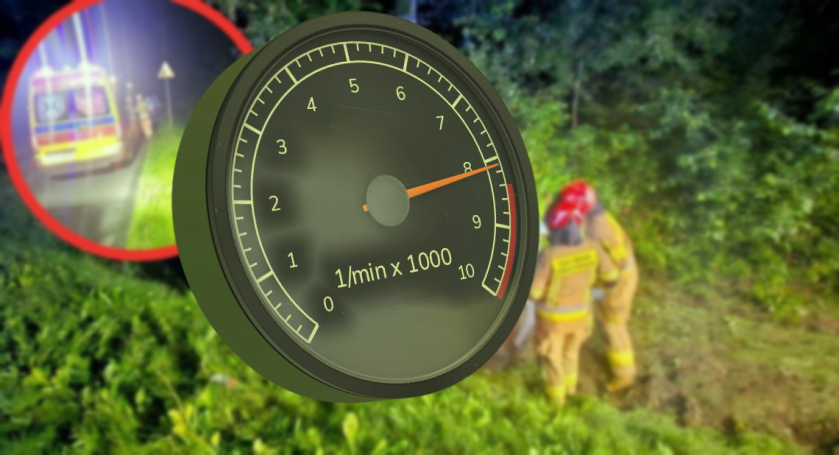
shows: 8100 rpm
